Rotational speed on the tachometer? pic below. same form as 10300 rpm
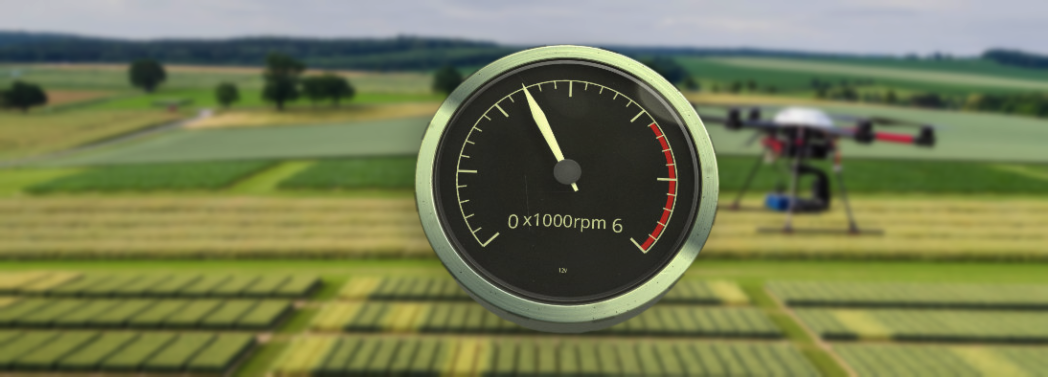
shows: 2400 rpm
